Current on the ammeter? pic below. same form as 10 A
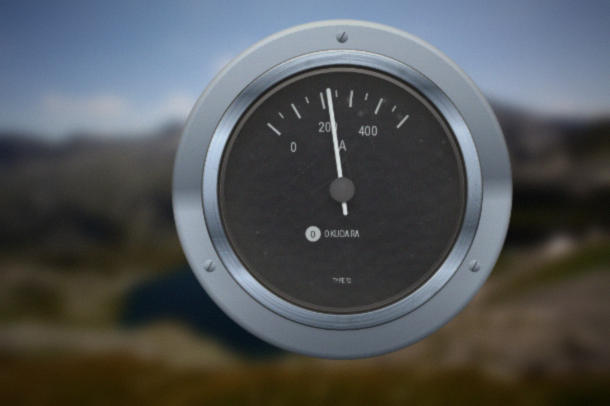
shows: 225 A
